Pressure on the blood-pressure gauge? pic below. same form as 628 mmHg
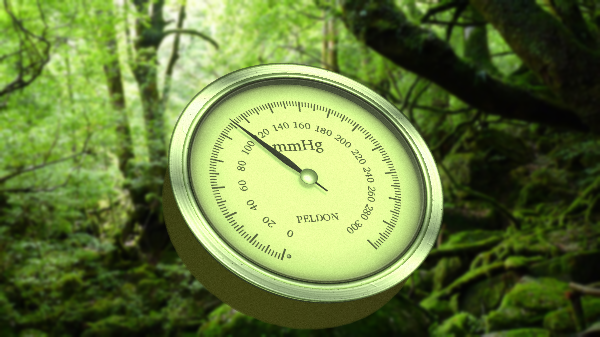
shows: 110 mmHg
